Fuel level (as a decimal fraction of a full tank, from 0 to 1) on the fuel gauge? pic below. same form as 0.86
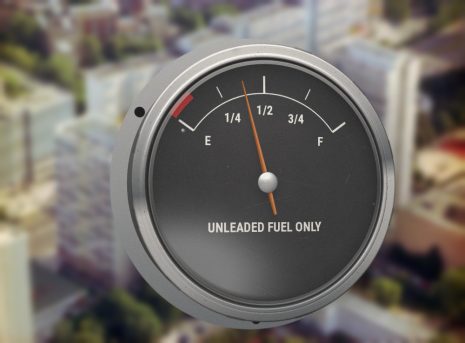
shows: 0.375
